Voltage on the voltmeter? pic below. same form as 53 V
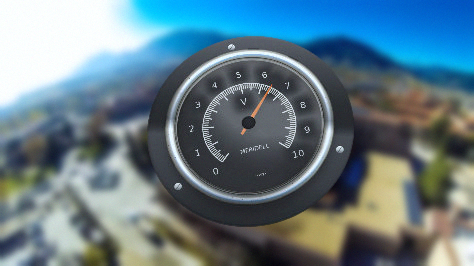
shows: 6.5 V
